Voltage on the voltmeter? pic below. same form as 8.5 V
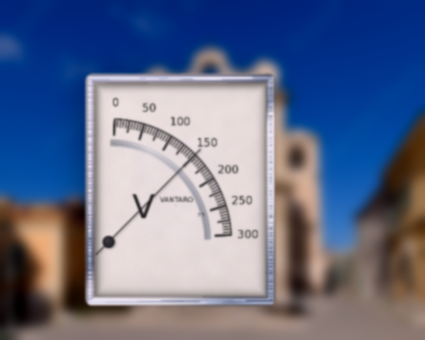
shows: 150 V
